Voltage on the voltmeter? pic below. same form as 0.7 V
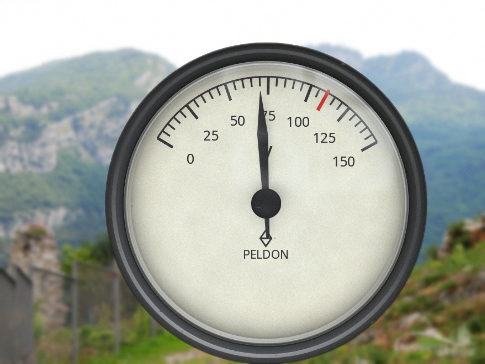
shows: 70 V
